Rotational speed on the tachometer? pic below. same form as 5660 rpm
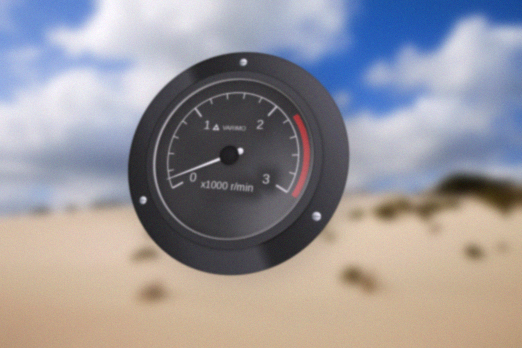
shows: 100 rpm
